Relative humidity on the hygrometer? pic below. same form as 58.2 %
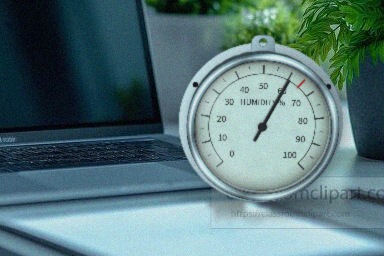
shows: 60 %
